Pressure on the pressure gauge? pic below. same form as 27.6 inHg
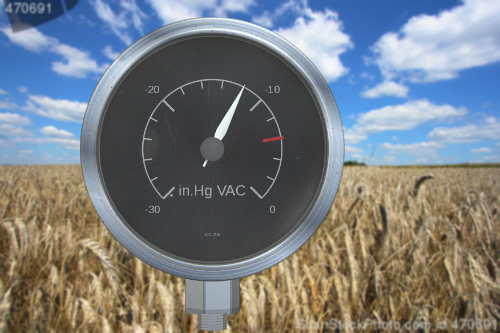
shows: -12 inHg
